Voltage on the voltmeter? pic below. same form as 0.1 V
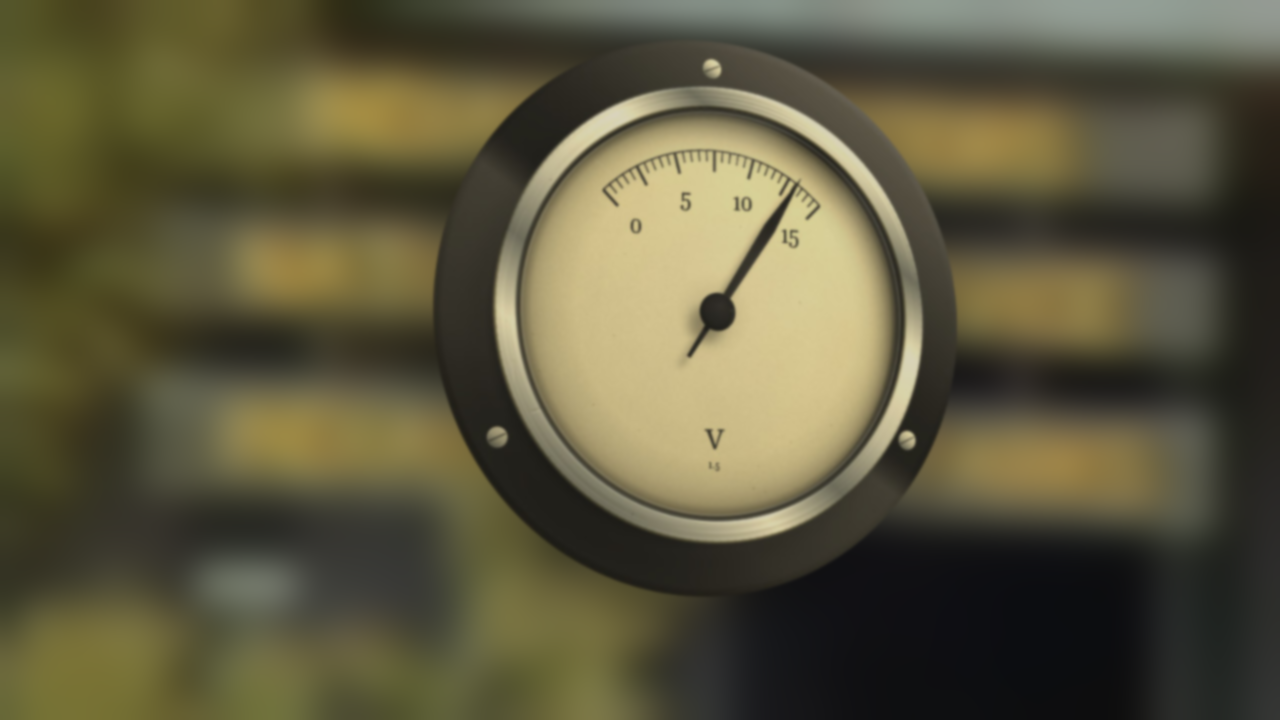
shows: 13 V
